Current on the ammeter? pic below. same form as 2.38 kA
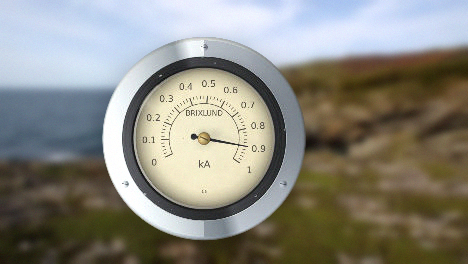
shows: 0.9 kA
